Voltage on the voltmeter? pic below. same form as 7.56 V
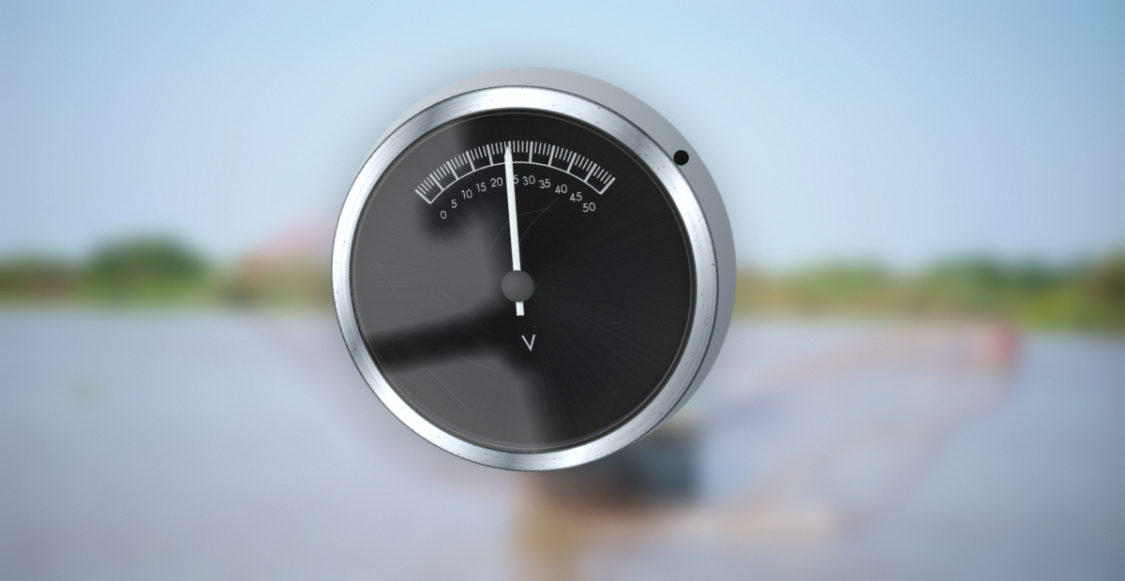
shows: 25 V
